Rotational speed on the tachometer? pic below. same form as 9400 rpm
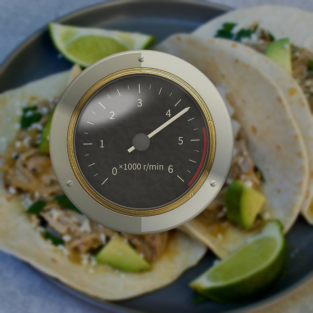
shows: 4250 rpm
